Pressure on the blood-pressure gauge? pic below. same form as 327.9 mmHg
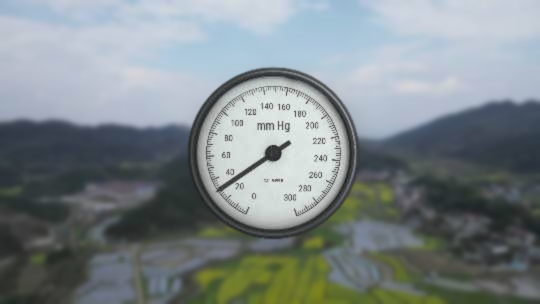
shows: 30 mmHg
